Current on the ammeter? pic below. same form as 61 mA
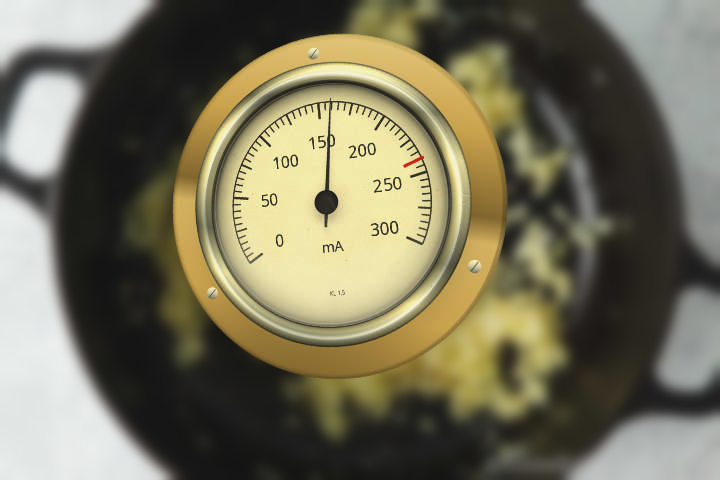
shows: 160 mA
